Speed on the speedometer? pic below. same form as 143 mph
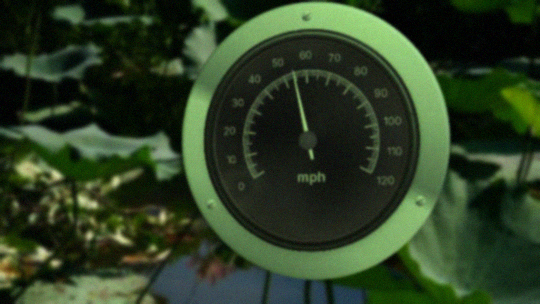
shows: 55 mph
